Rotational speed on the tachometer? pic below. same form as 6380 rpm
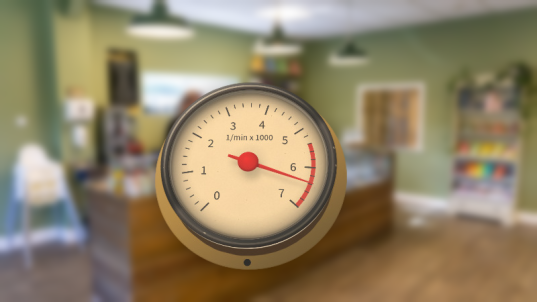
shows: 6400 rpm
